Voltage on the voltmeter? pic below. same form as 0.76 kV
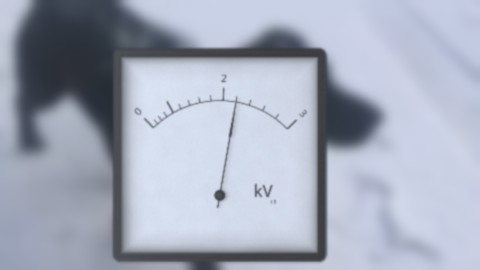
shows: 2.2 kV
